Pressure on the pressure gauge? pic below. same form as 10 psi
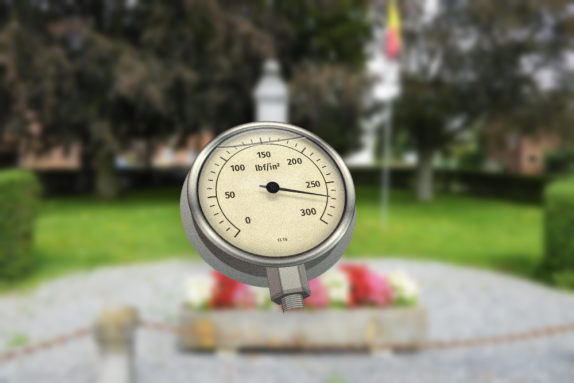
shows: 270 psi
